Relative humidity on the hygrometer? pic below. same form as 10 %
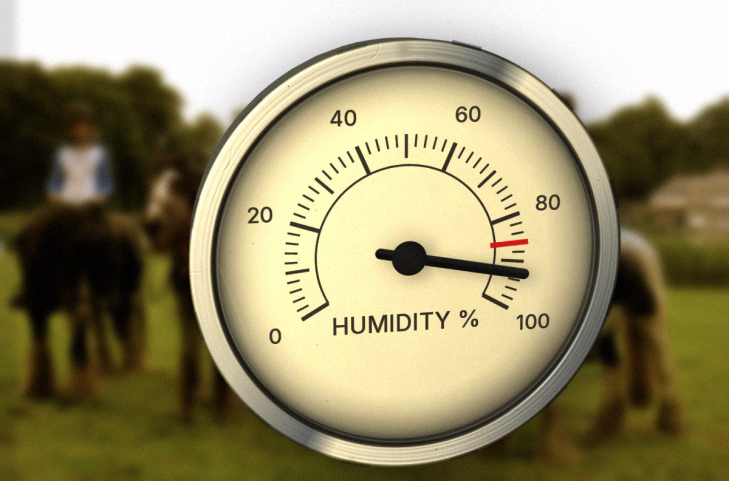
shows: 92 %
